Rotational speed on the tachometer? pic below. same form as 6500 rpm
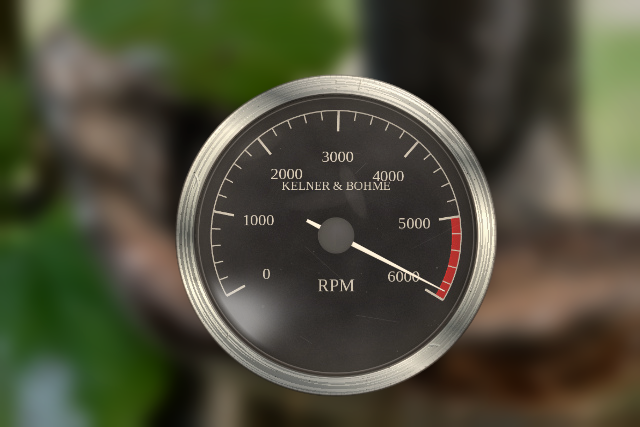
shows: 5900 rpm
